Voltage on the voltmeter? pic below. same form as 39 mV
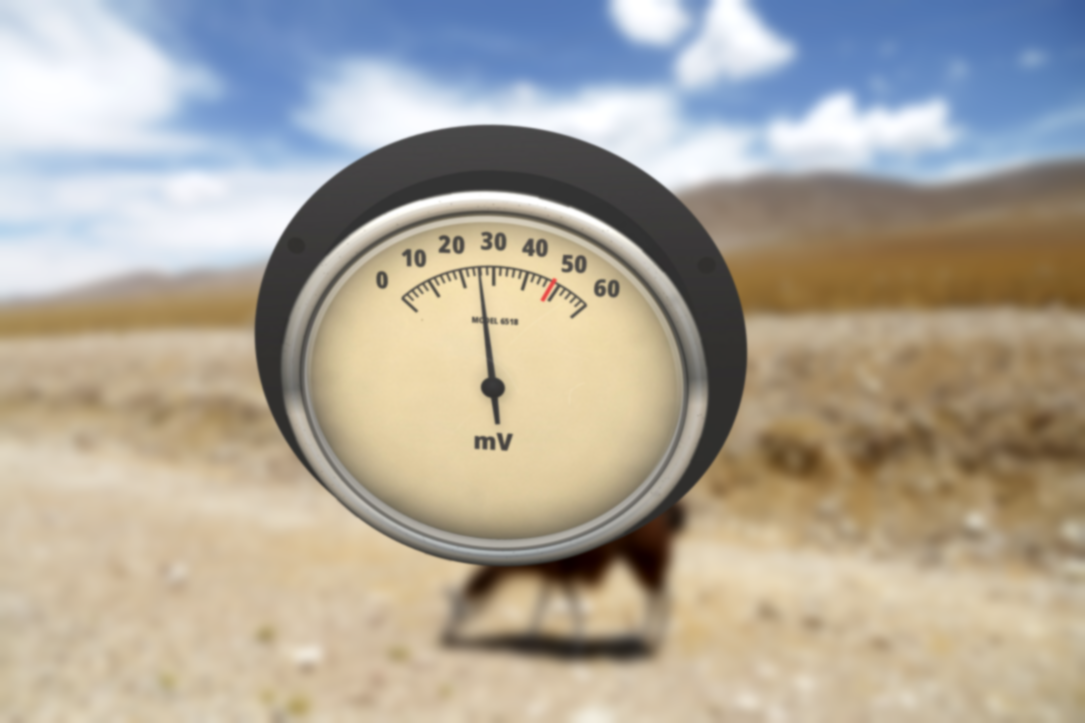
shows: 26 mV
